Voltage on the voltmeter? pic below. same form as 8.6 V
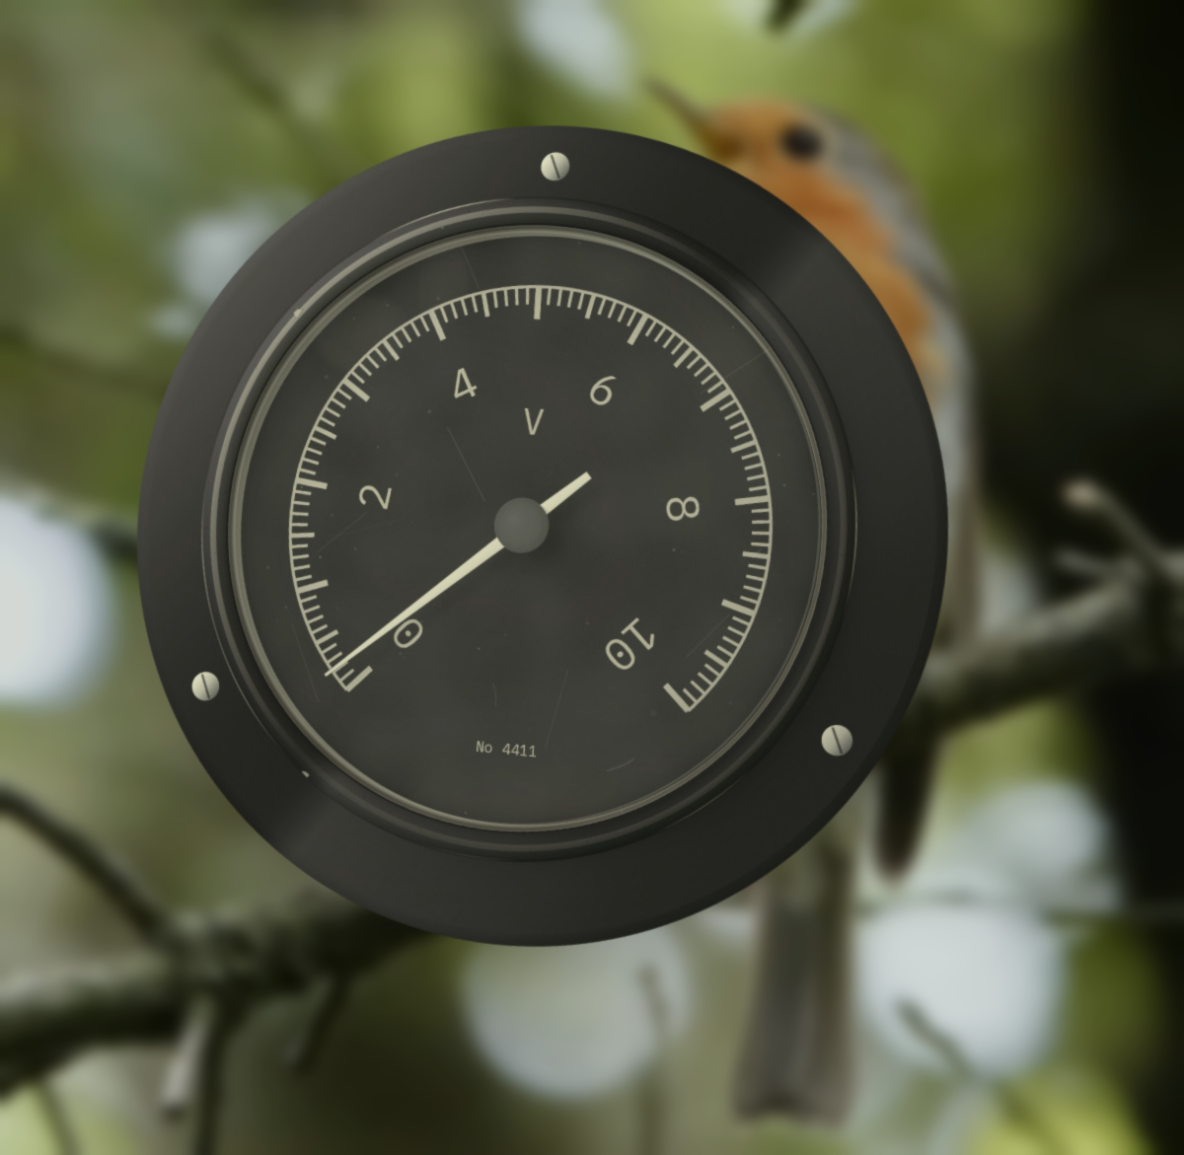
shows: 0.2 V
